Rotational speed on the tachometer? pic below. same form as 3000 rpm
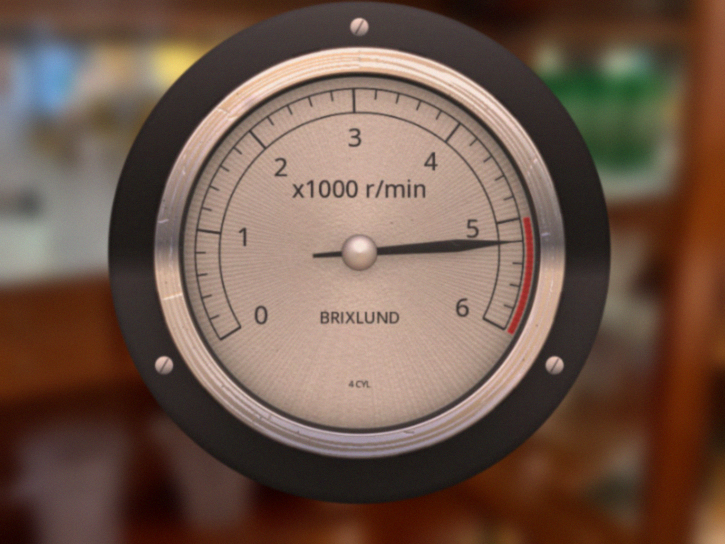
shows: 5200 rpm
